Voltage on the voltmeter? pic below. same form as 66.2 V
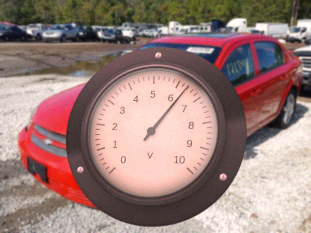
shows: 6.4 V
